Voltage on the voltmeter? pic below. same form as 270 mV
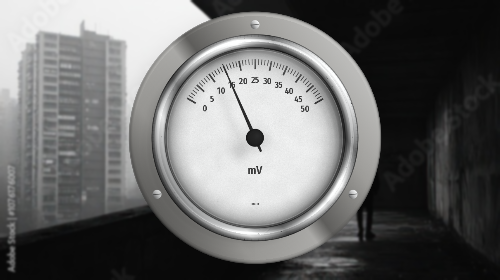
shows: 15 mV
